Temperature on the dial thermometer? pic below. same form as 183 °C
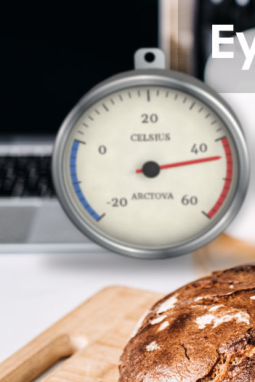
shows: 44 °C
